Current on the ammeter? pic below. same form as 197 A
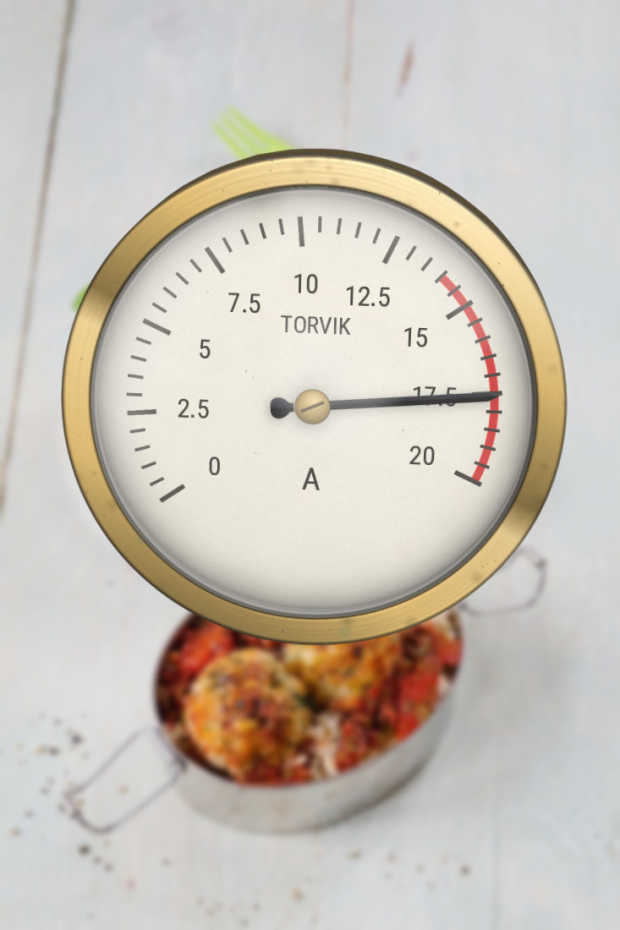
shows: 17.5 A
